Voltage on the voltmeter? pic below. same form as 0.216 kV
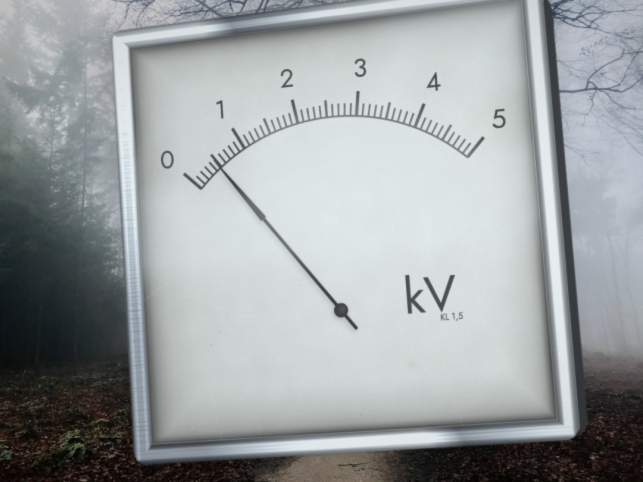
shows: 0.5 kV
